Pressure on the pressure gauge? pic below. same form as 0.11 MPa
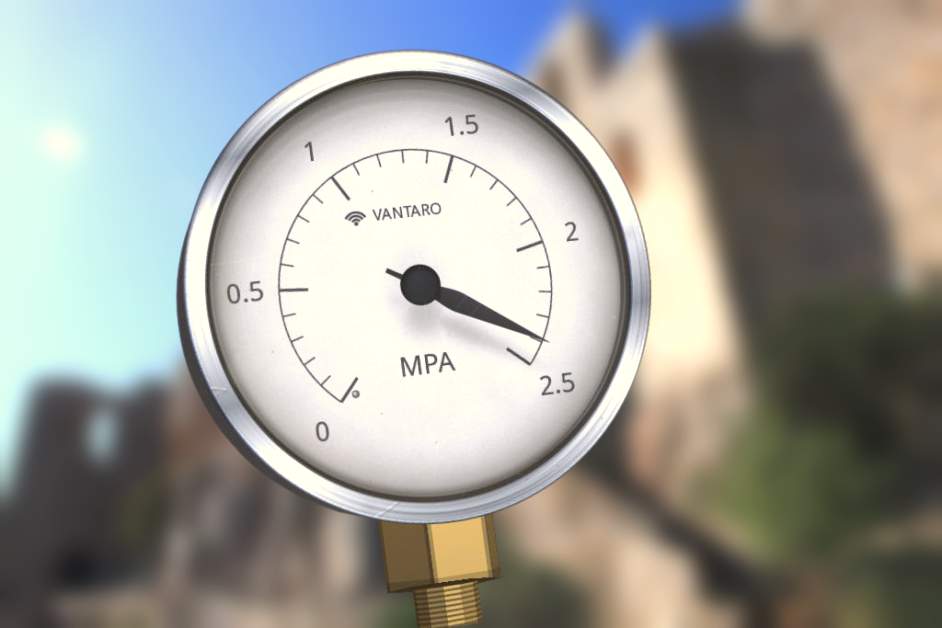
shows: 2.4 MPa
